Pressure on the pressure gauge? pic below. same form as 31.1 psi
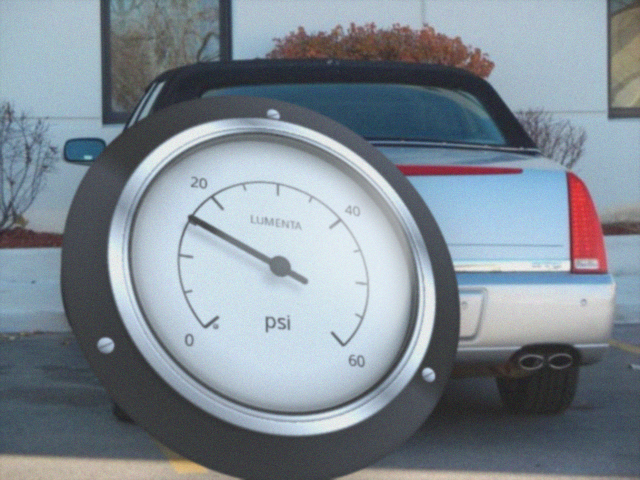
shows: 15 psi
